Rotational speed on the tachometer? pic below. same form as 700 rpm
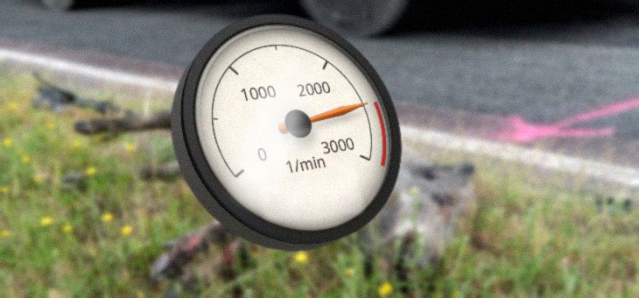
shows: 2500 rpm
